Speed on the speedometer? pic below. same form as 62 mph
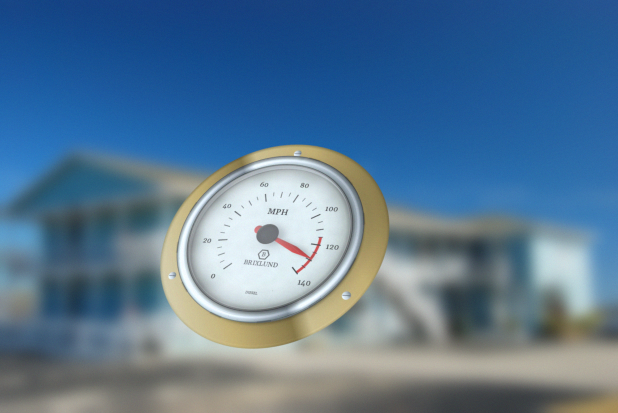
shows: 130 mph
